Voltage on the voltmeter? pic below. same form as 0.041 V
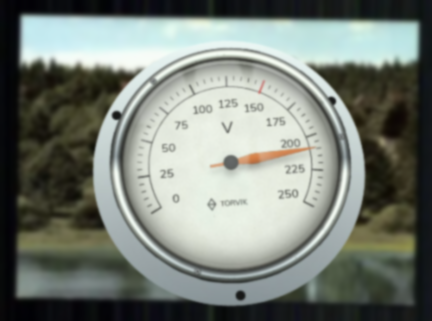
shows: 210 V
